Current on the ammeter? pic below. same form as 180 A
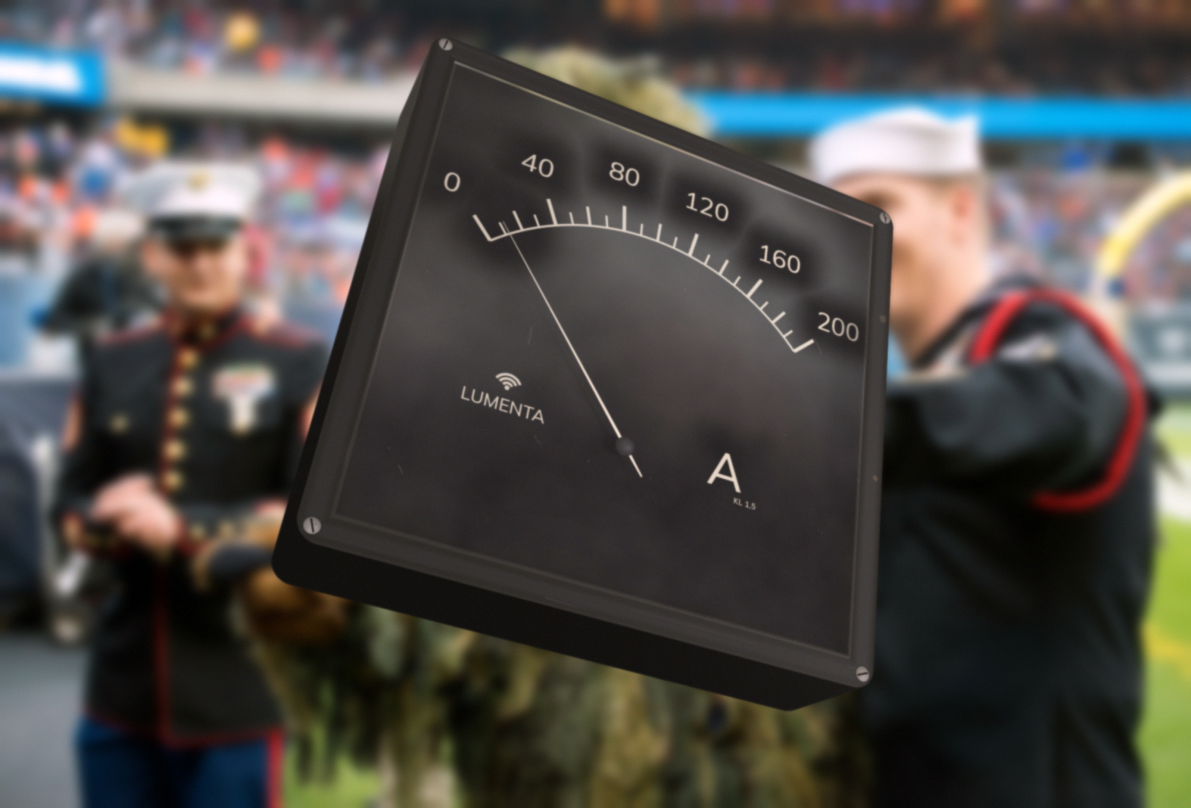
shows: 10 A
